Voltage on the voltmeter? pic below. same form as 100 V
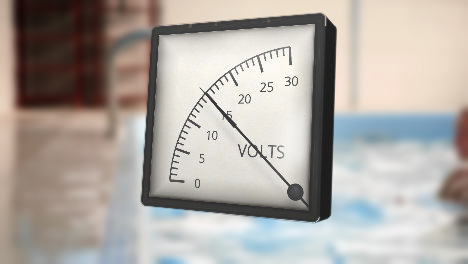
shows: 15 V
